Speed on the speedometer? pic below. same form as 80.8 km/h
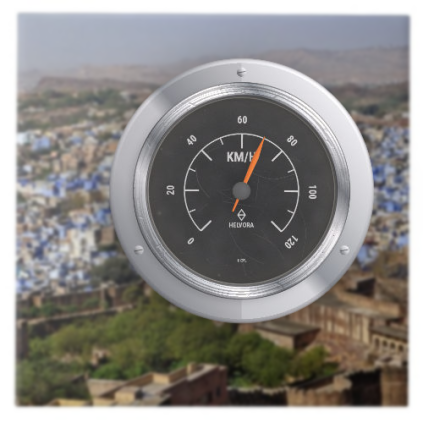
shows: 70 km/h
